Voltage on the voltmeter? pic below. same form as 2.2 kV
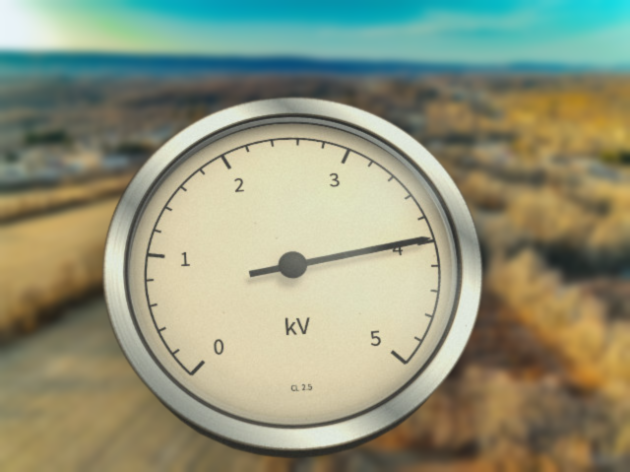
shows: 4 kV
